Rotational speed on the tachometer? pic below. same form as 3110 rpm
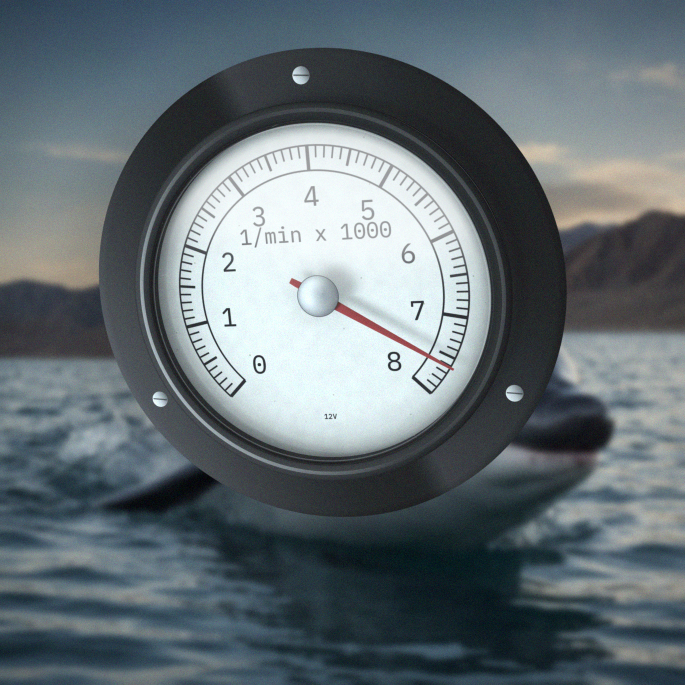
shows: 7600 rpm
